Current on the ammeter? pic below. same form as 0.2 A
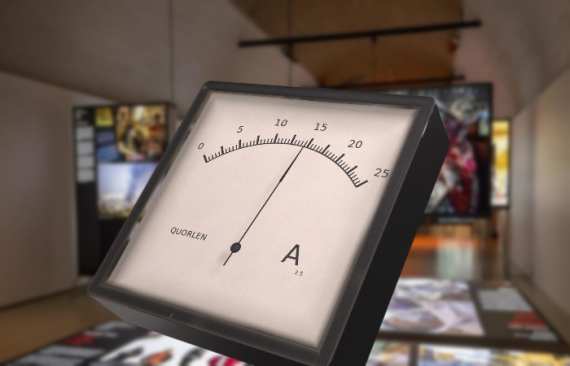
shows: 15 A
